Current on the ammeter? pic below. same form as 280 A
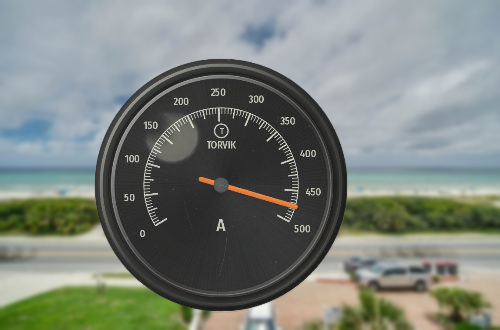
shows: 475 A
